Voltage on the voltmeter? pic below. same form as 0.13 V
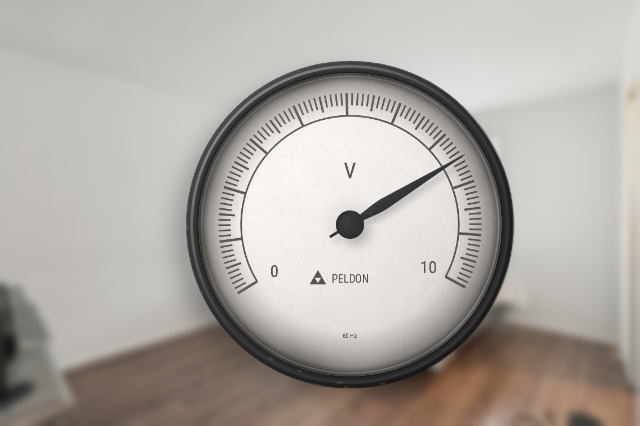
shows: 7.5 V
